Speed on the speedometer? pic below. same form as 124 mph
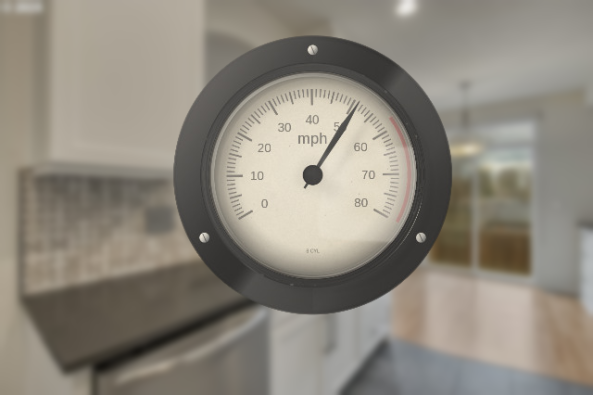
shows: 51 mph
